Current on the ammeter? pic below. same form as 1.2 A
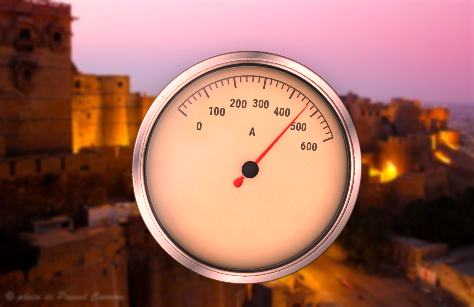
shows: 460 A
